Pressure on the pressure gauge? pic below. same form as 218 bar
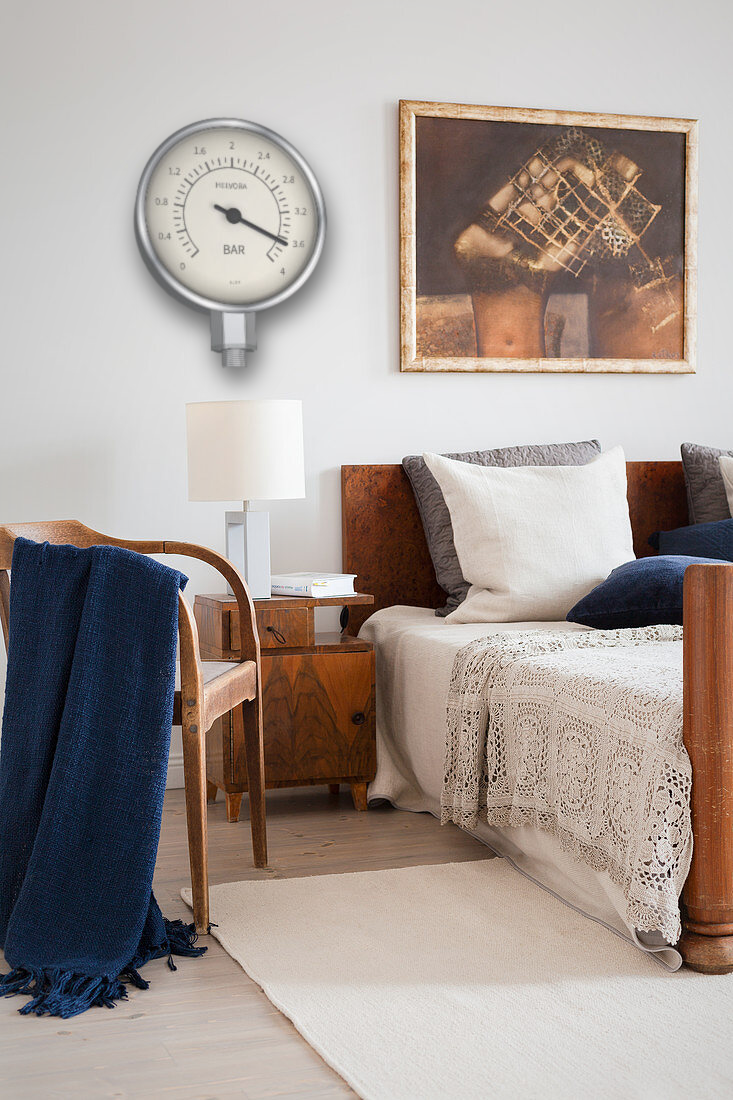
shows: 3.7 bar
